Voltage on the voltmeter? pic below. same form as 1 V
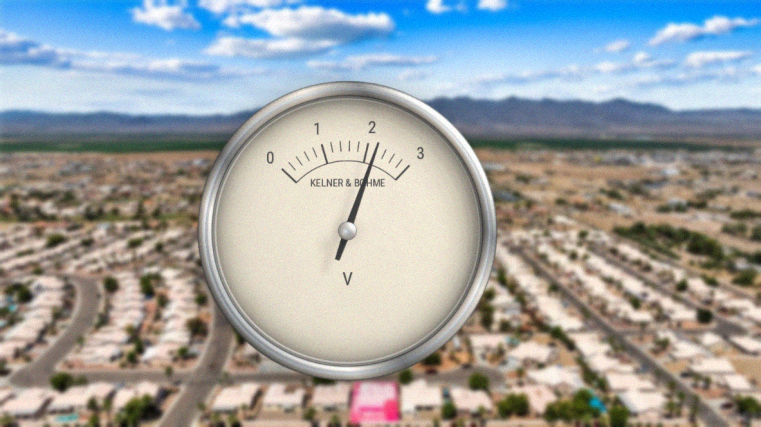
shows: 2.2 V
